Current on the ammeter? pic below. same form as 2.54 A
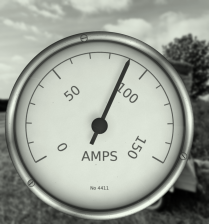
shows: 90 A
